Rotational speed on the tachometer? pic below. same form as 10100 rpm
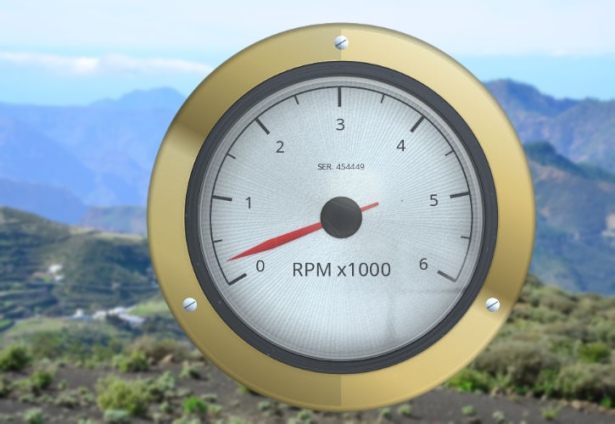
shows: 250 rpm
